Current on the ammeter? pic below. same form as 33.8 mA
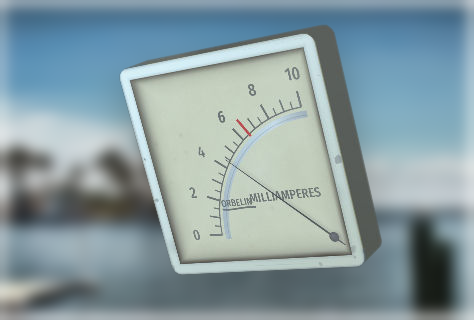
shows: 4.5 mA
